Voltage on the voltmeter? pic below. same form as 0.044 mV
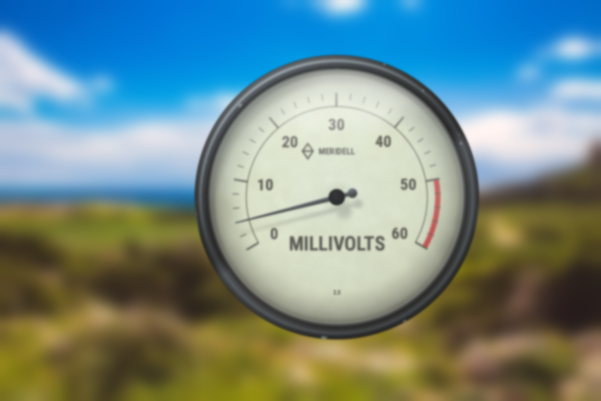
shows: 4 mV
